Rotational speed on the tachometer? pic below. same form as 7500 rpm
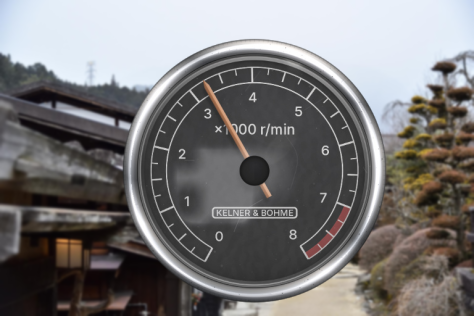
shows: 3250 rpm
